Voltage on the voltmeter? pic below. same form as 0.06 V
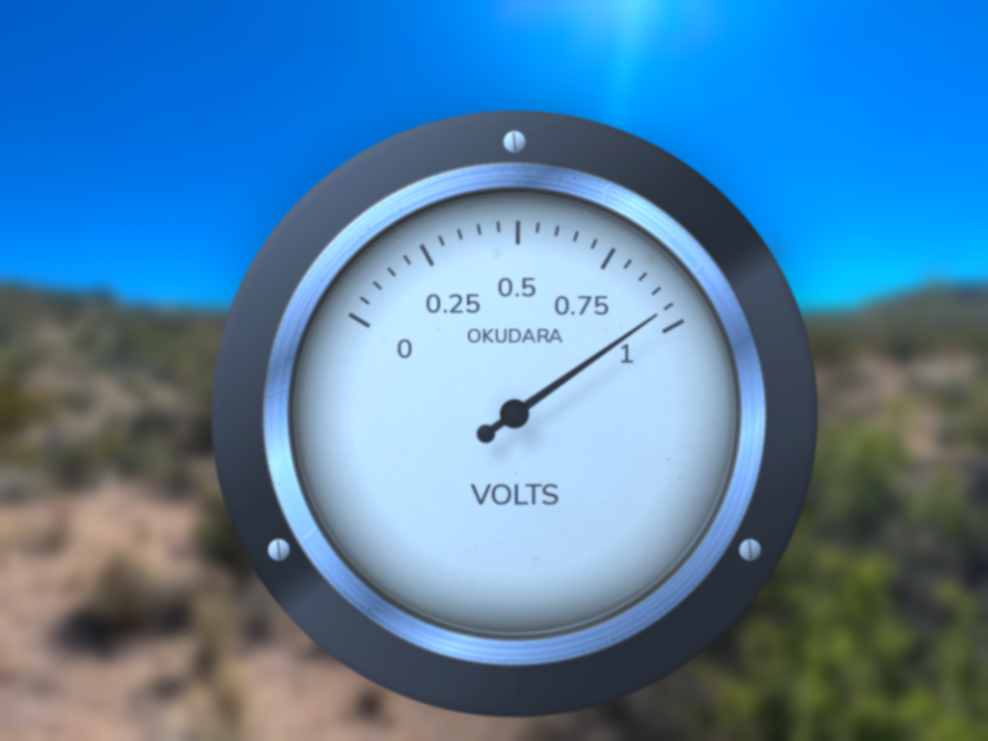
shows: 0.95 V
